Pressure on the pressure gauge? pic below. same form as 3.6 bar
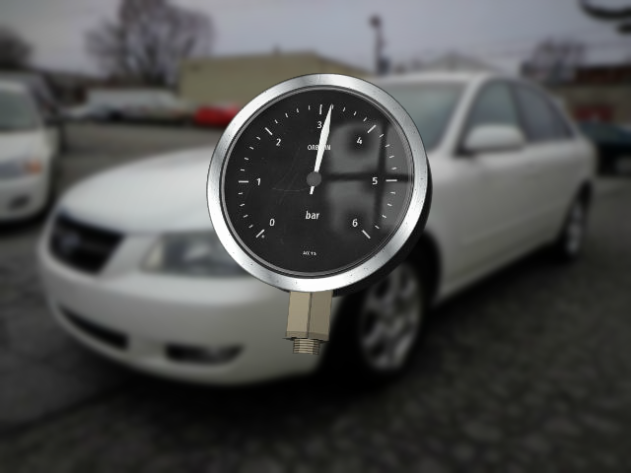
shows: 3.2 bar
